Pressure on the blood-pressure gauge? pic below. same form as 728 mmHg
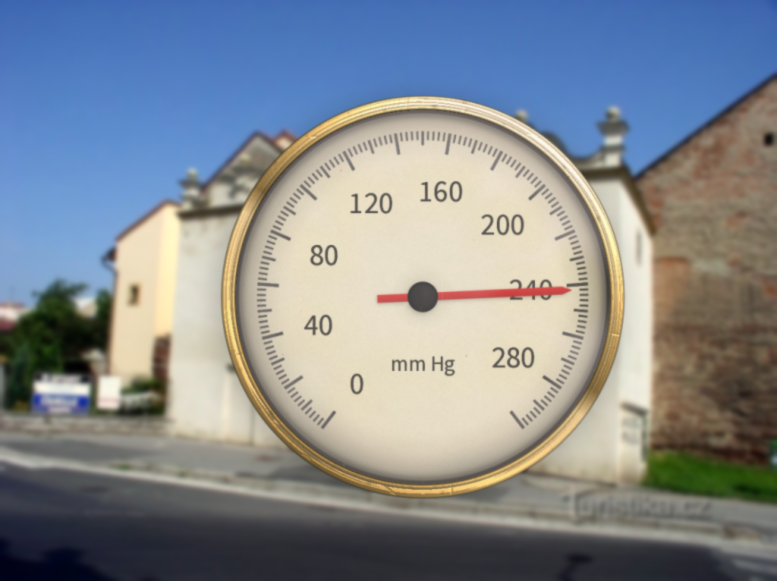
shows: 242 mmHg
